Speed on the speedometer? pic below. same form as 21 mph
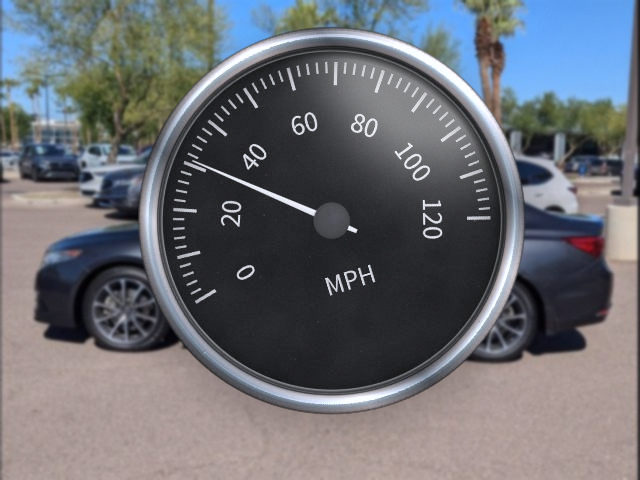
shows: 31 mph
